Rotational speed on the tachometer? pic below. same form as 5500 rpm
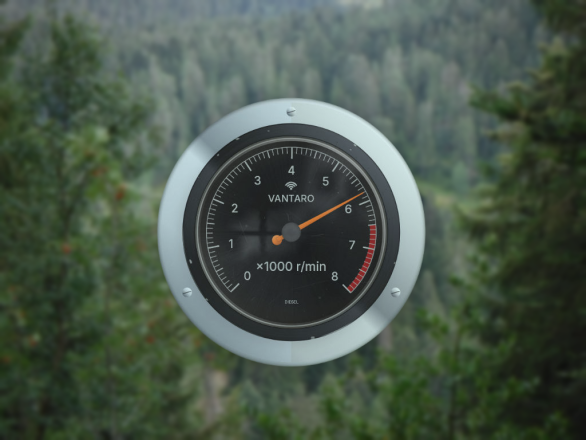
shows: 5800 rpm
